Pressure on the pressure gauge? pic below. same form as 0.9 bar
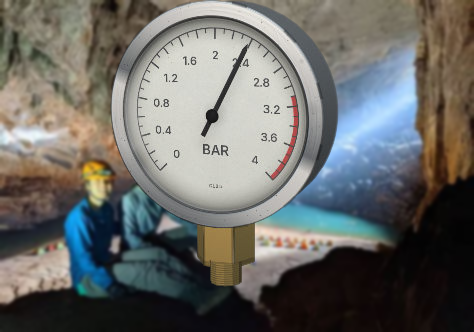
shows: 2.4 bar
